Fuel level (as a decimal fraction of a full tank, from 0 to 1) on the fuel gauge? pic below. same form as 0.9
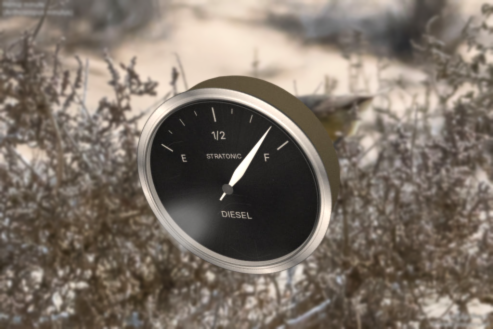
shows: 0.875
